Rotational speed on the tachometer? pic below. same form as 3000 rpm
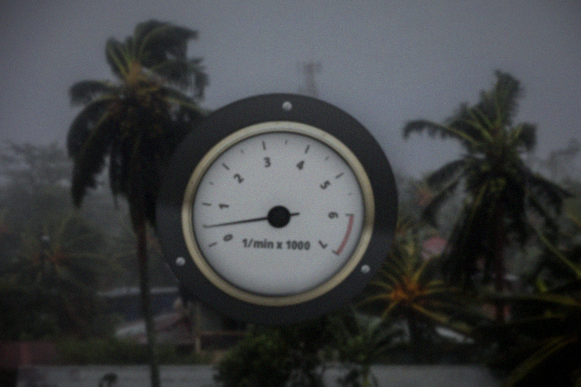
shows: 500 rpm
